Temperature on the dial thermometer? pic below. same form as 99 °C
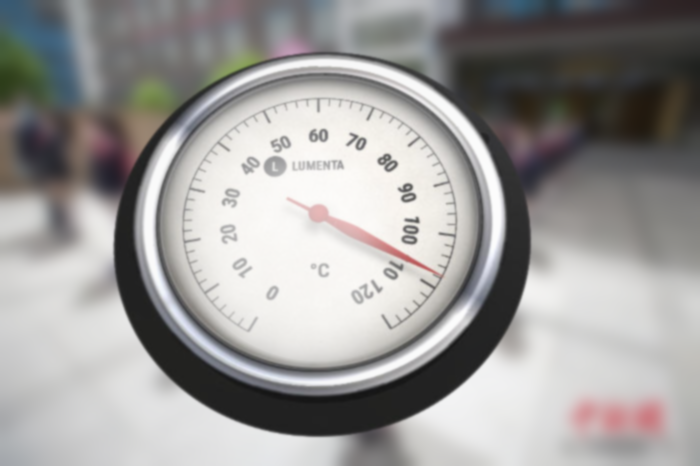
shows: 108 °C
